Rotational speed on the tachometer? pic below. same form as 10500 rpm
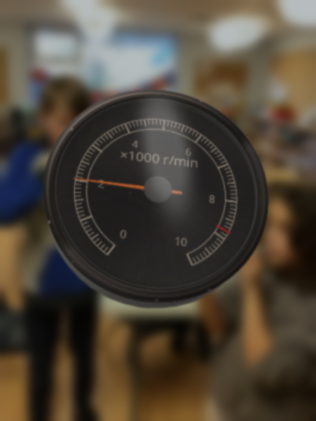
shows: 2000 rpm
